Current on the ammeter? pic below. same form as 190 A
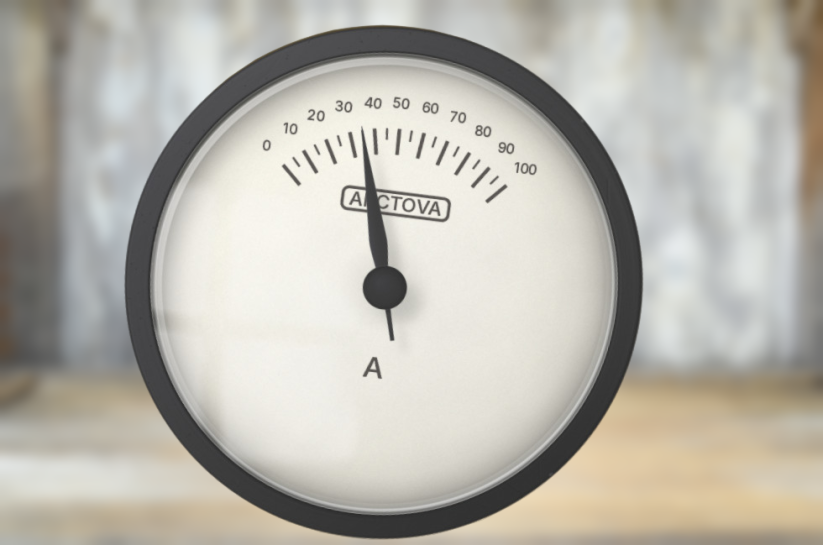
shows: 35 A
